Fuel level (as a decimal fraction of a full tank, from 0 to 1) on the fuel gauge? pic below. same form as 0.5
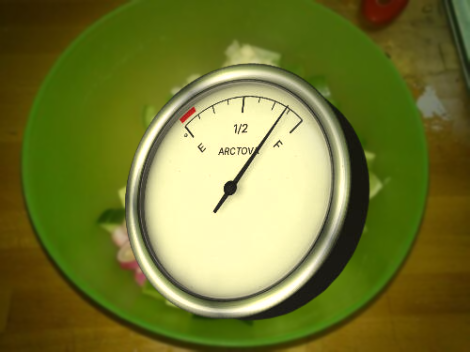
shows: 0.875
